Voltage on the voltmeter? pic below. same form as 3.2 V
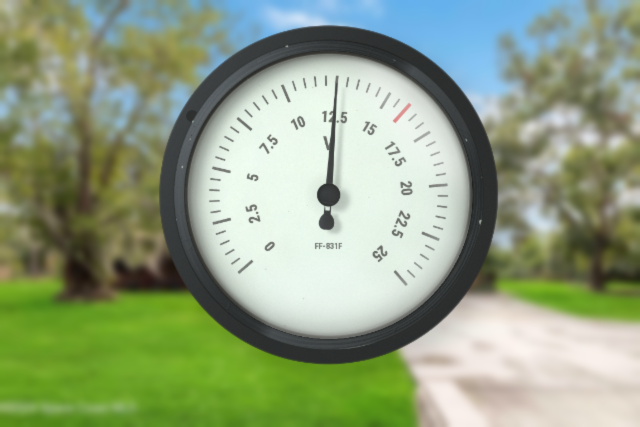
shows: 12.5 V
